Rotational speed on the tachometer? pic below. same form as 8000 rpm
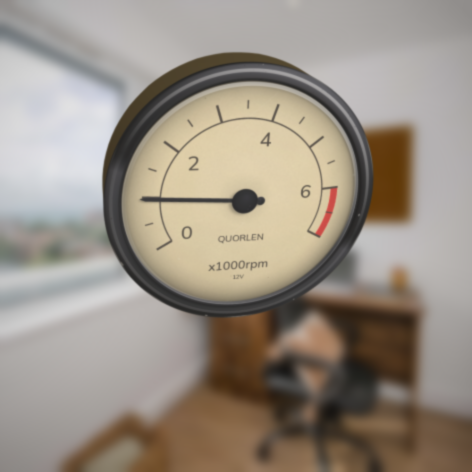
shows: 1000 rpm
